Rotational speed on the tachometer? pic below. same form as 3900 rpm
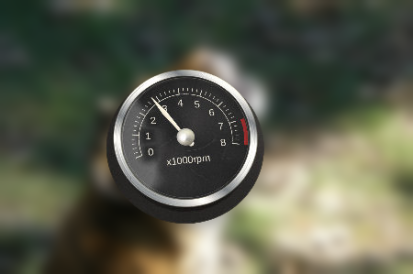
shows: 2800 rpm
